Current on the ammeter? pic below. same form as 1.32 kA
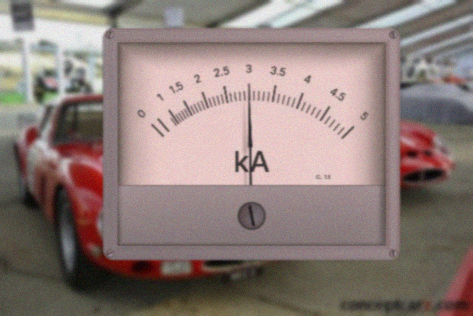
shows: 3 kA
